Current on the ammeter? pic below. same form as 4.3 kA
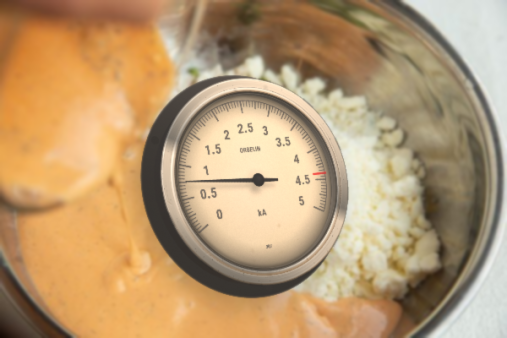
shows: 0.75 kA
